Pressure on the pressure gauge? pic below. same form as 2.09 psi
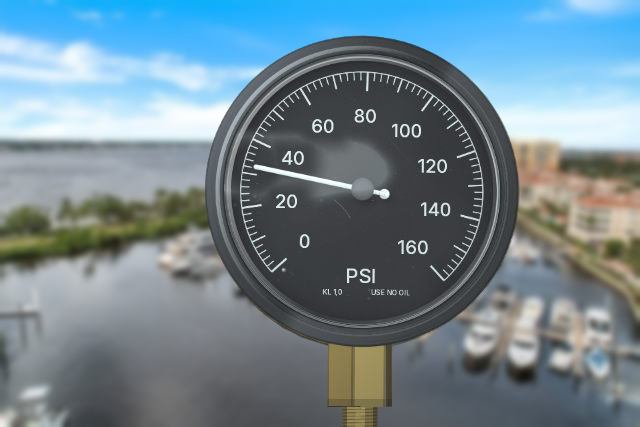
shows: 32 psi
